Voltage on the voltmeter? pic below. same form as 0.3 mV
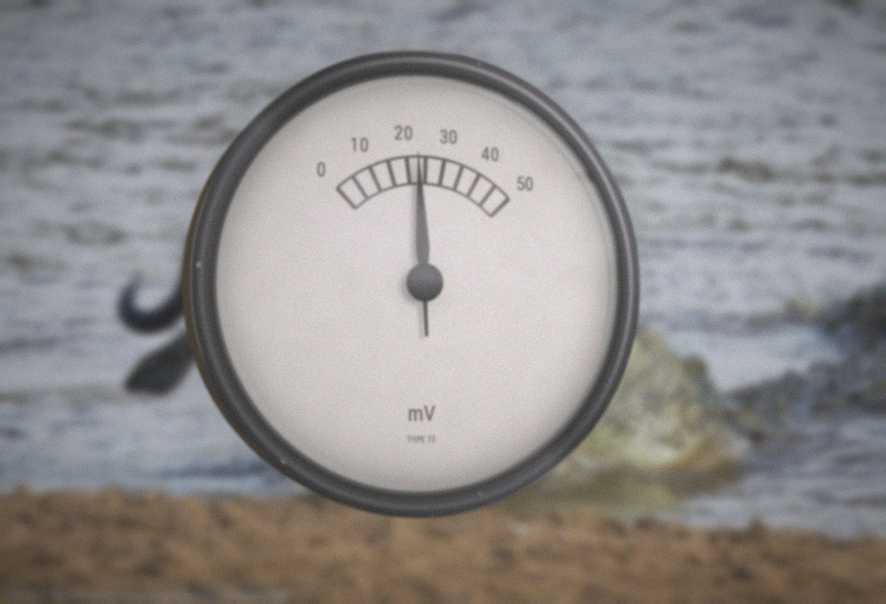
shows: 22.5 mV
